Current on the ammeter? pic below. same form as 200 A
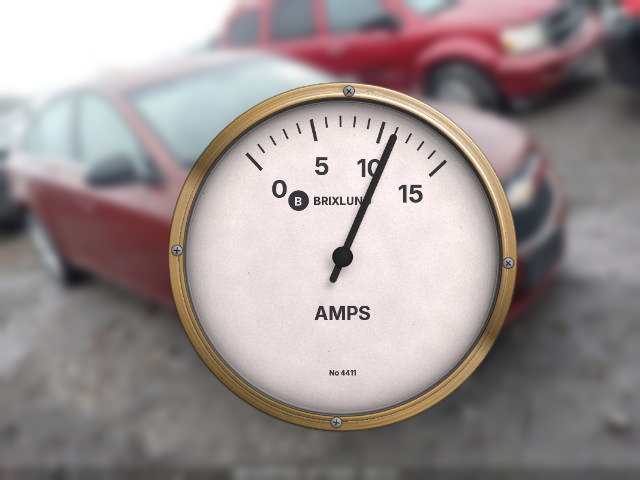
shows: 11 A
